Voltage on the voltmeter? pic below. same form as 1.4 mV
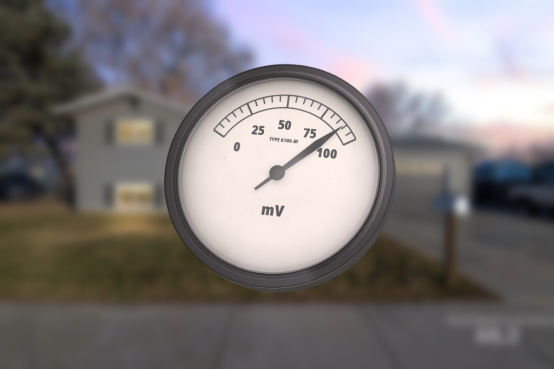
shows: 90 mV
